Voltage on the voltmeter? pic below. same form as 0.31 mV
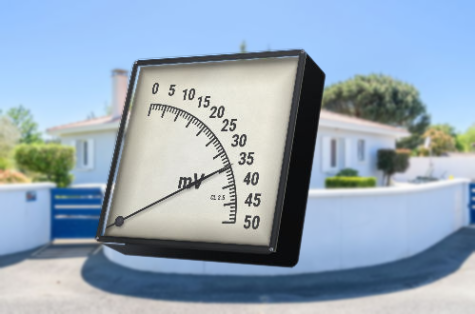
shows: 35 mV
